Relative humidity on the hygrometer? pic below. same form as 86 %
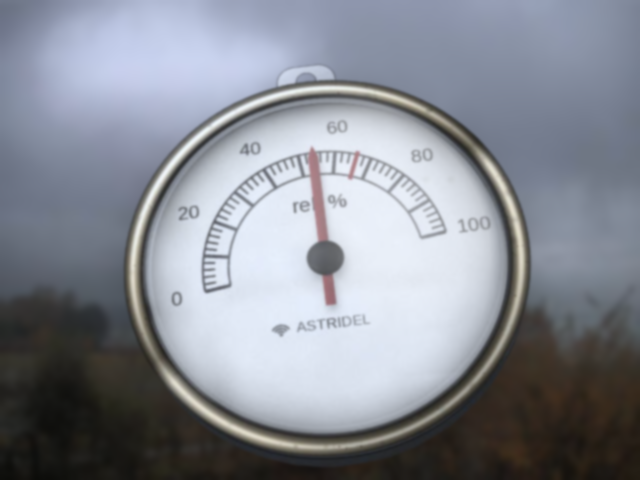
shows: 54 %
